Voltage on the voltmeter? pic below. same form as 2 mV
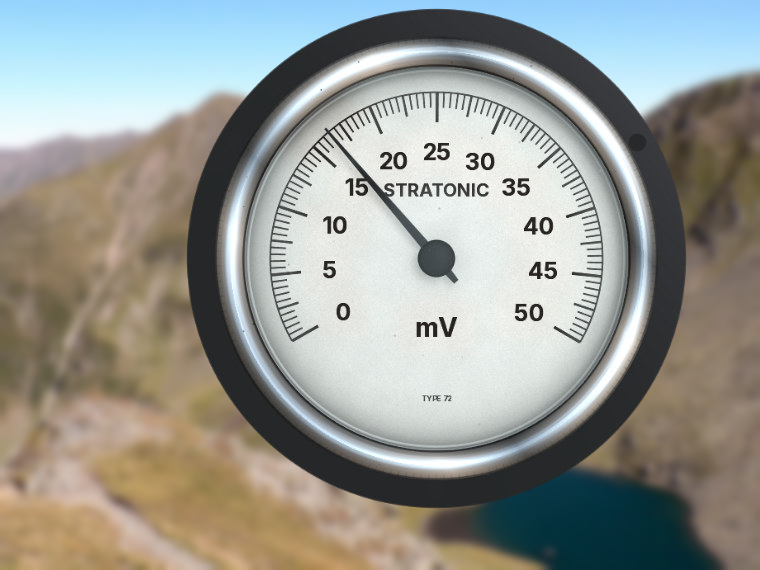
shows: 16.5 mV
